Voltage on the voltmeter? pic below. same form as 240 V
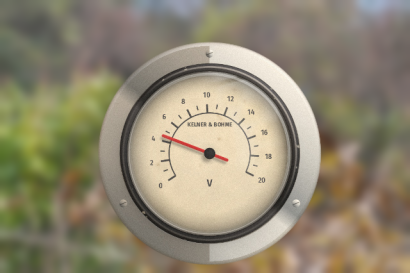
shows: 4.5 V
